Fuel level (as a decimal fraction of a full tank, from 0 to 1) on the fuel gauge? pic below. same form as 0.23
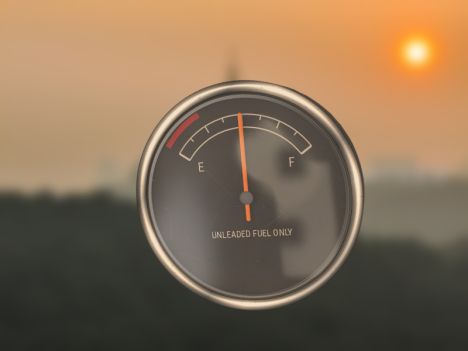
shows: 0.5
